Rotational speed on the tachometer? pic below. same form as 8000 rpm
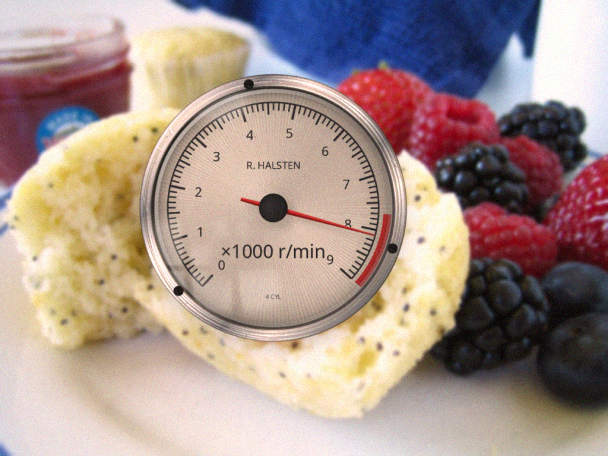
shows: 8100 rpm
